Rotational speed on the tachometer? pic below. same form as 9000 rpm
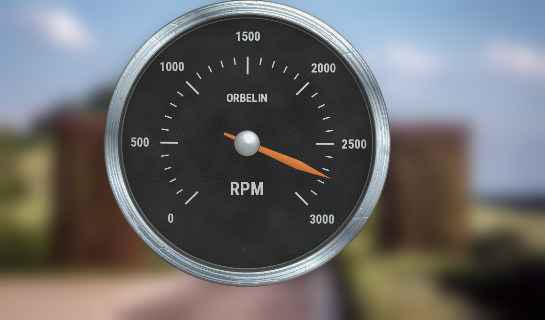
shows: 2750 rpm
